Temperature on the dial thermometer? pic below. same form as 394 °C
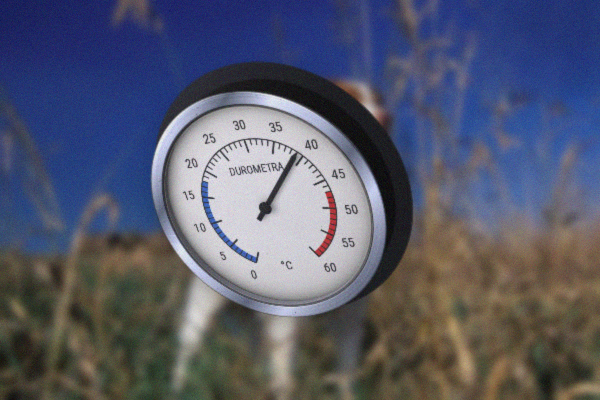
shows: 39 °C
